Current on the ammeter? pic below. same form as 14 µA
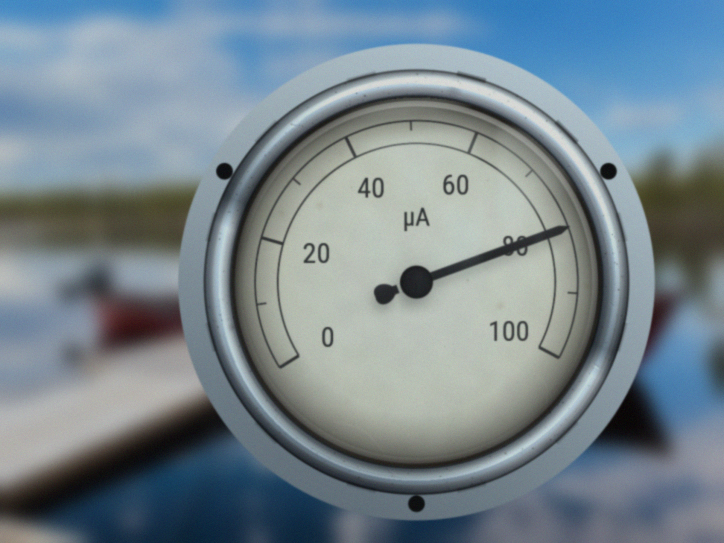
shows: 80 µA
